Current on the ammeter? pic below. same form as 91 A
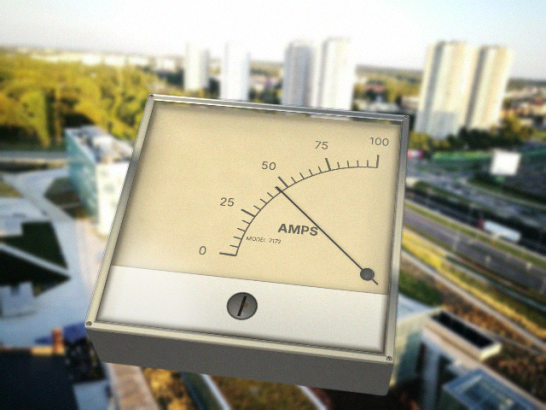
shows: 45 A
